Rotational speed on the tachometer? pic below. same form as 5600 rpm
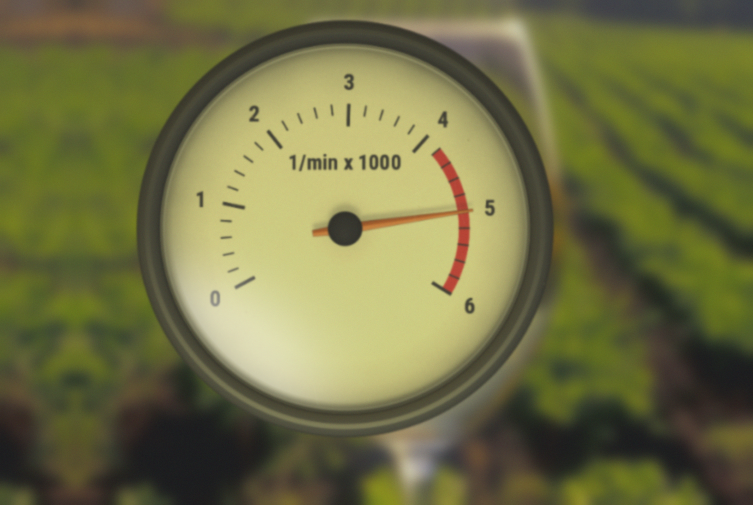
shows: 5000 rpm
